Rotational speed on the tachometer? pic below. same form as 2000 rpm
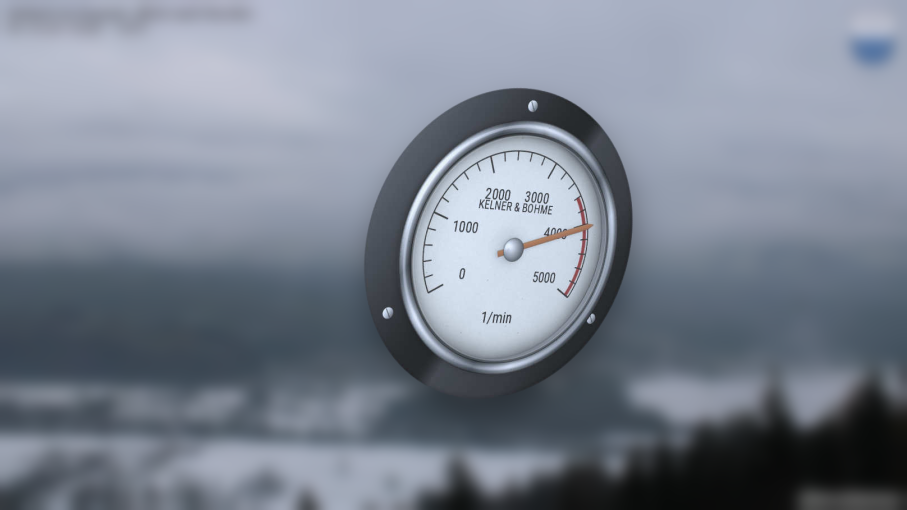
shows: 4000 rpm
